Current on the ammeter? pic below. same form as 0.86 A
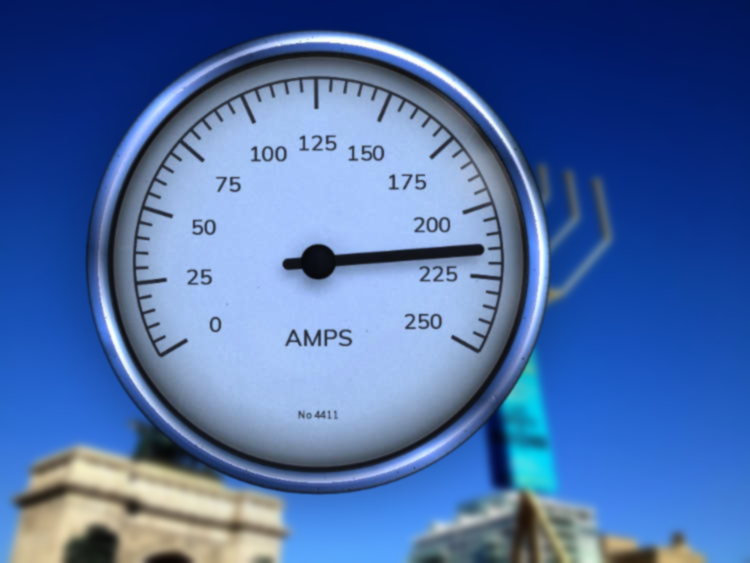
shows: 215 A
